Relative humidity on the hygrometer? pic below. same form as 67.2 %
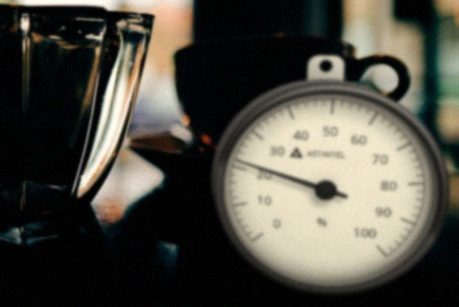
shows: 22 %
